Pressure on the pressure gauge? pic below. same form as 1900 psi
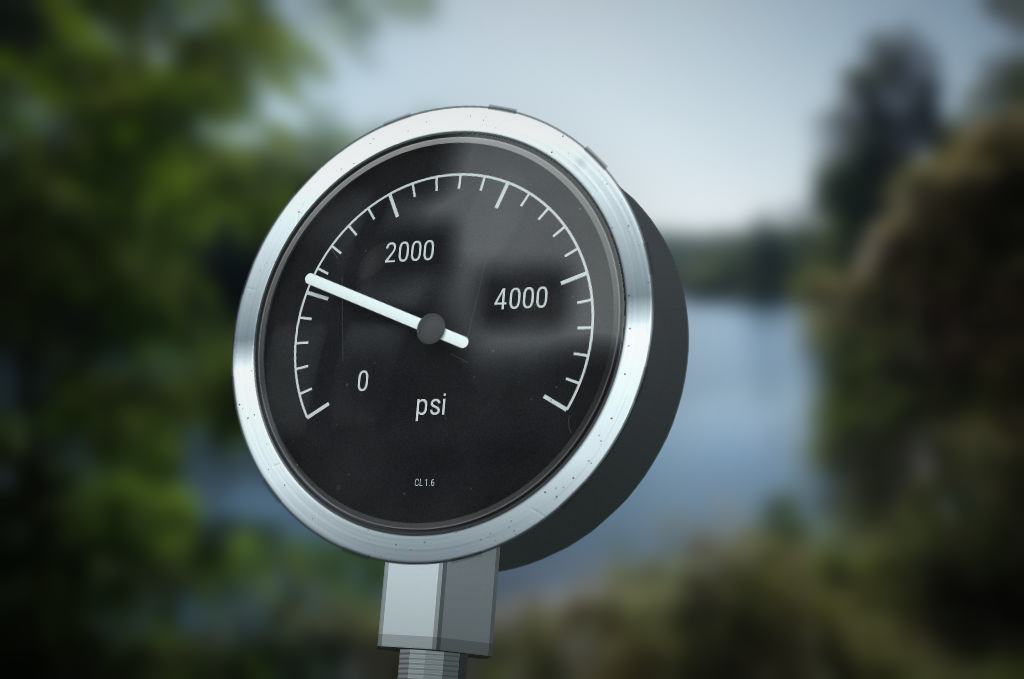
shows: 1100 psi
